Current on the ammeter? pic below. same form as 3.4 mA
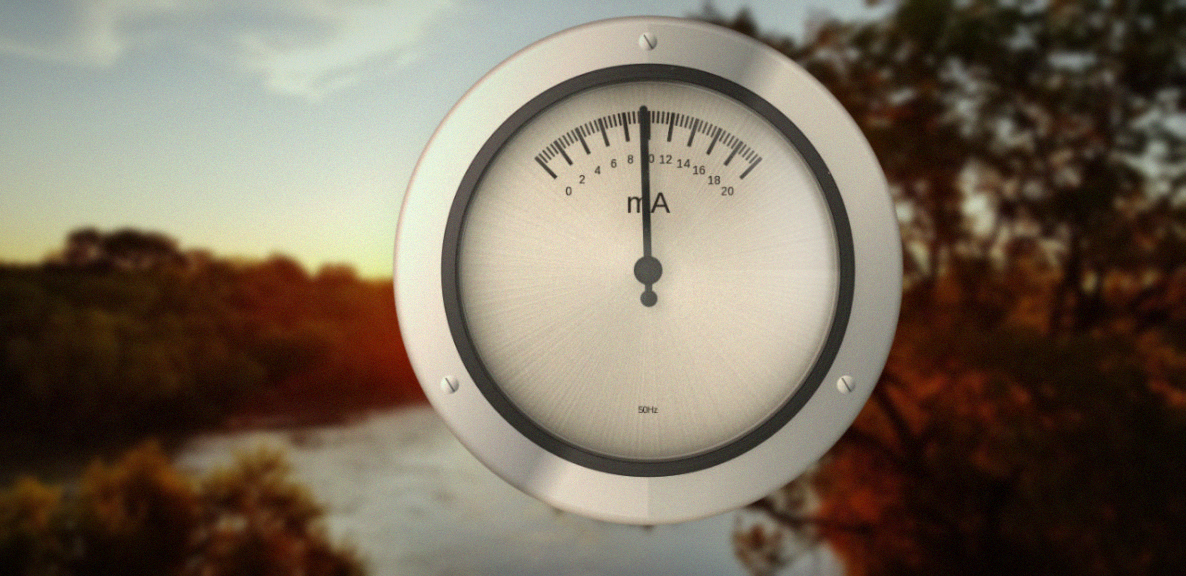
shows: 9.6 mA
